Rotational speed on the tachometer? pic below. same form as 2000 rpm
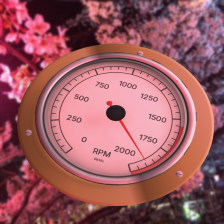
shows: 1900 rpm
